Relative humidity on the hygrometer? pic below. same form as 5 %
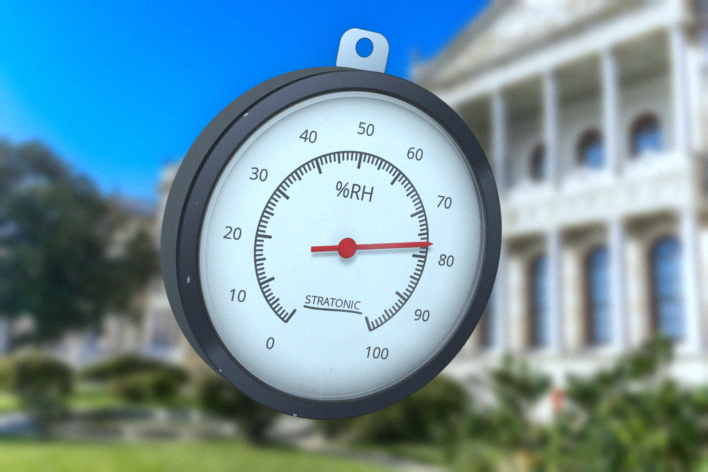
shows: 77 %
